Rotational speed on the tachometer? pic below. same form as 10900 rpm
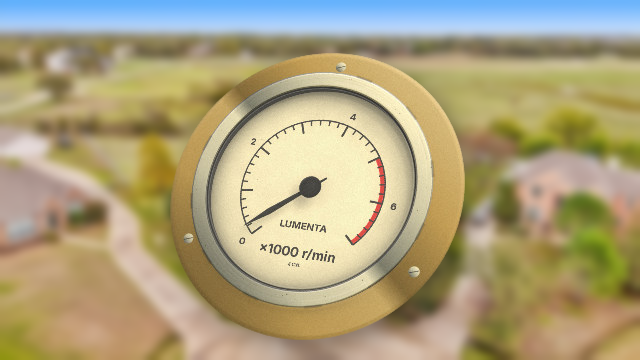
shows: 200 rpm
